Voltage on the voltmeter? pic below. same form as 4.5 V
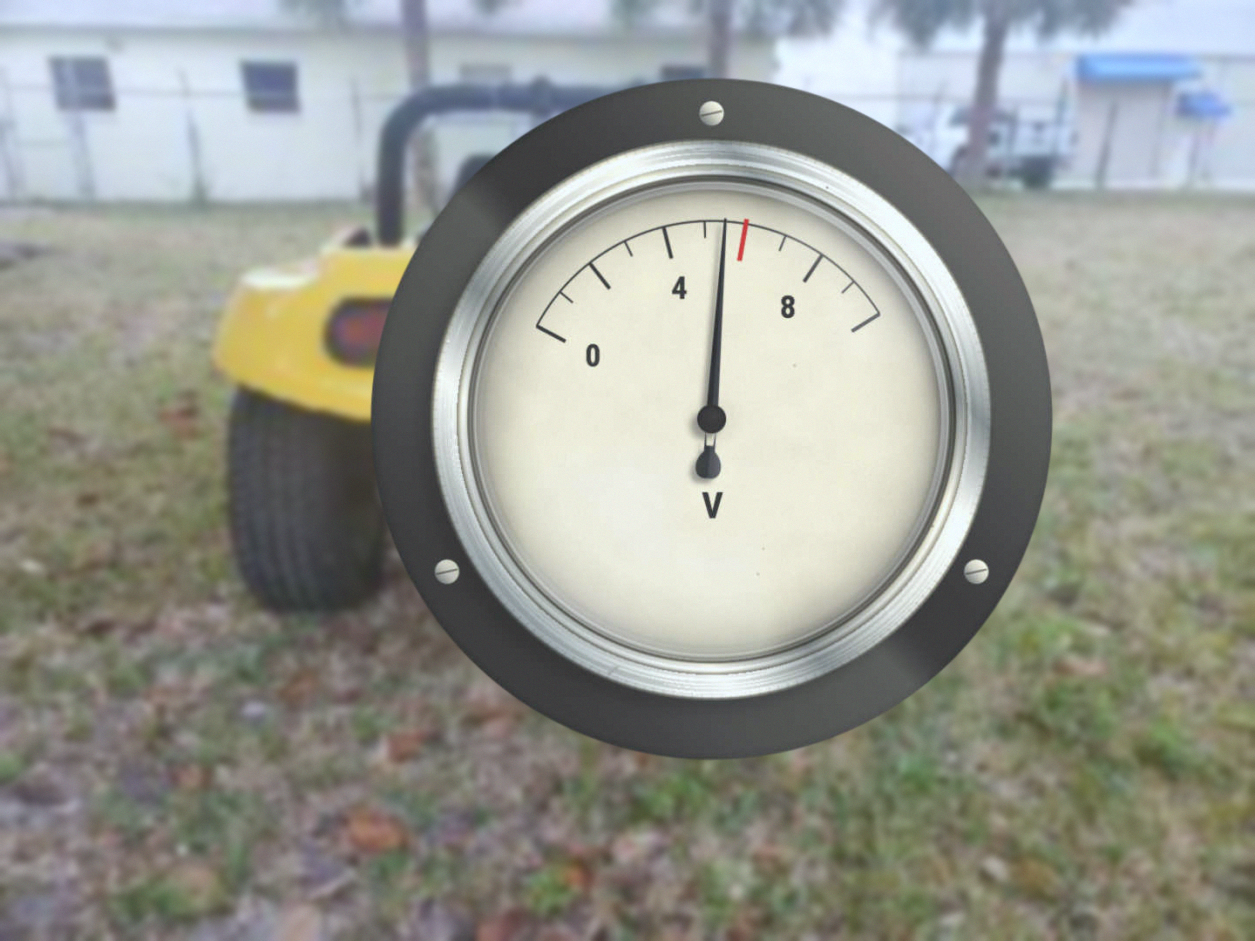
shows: 5.5 V
